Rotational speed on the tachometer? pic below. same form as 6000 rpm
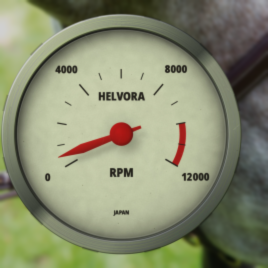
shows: 500 rpm
